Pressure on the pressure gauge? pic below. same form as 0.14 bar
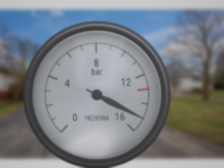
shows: 15 bar
